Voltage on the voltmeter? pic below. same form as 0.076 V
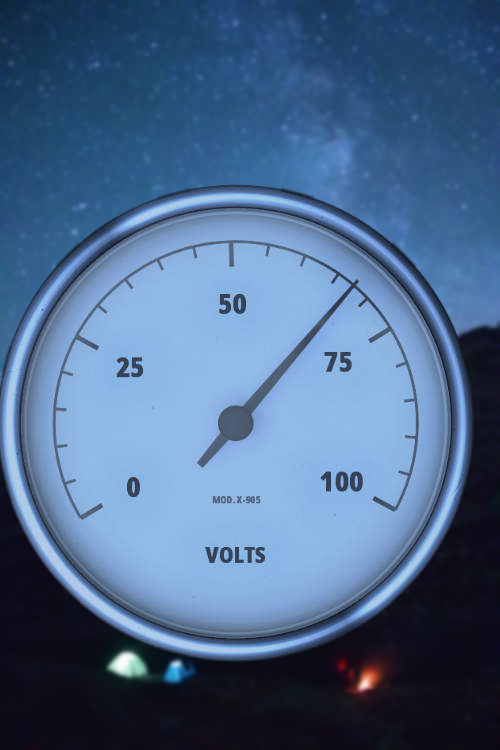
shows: 67.5 V
